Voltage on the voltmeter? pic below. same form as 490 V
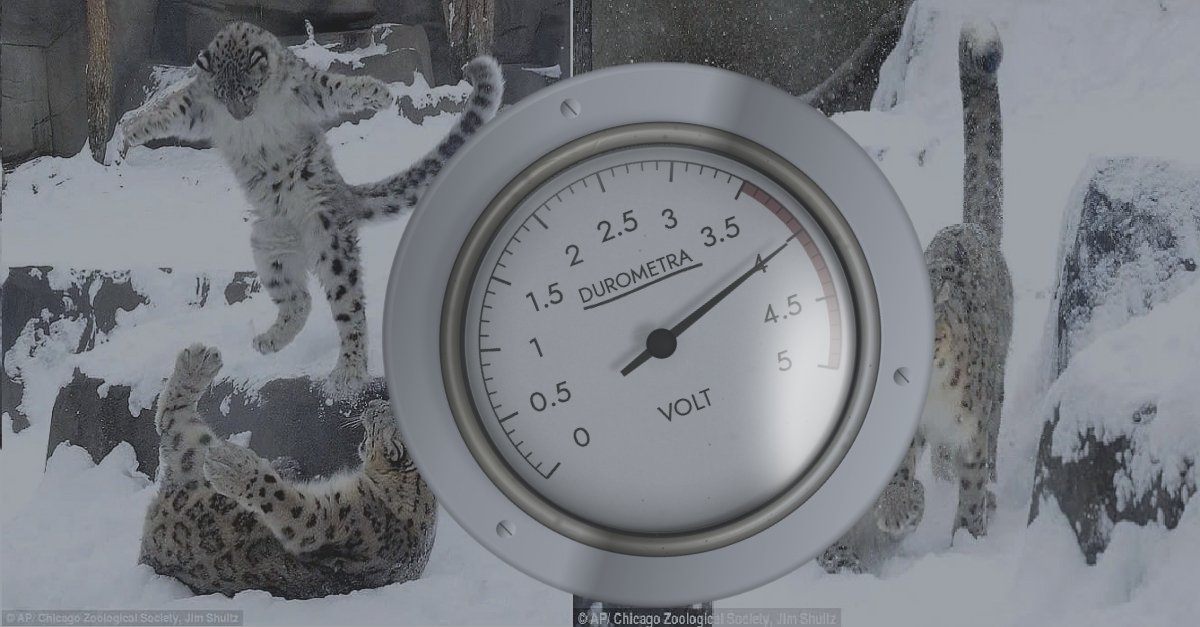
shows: 4 V
